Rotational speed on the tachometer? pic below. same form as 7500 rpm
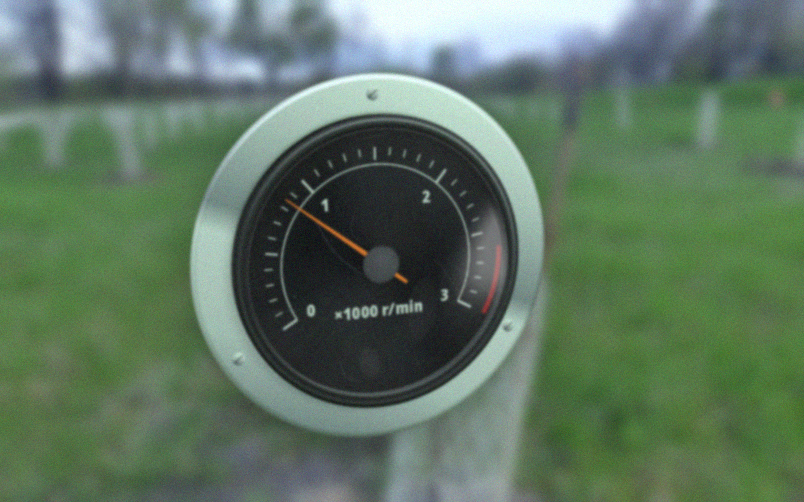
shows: 850 rpm
